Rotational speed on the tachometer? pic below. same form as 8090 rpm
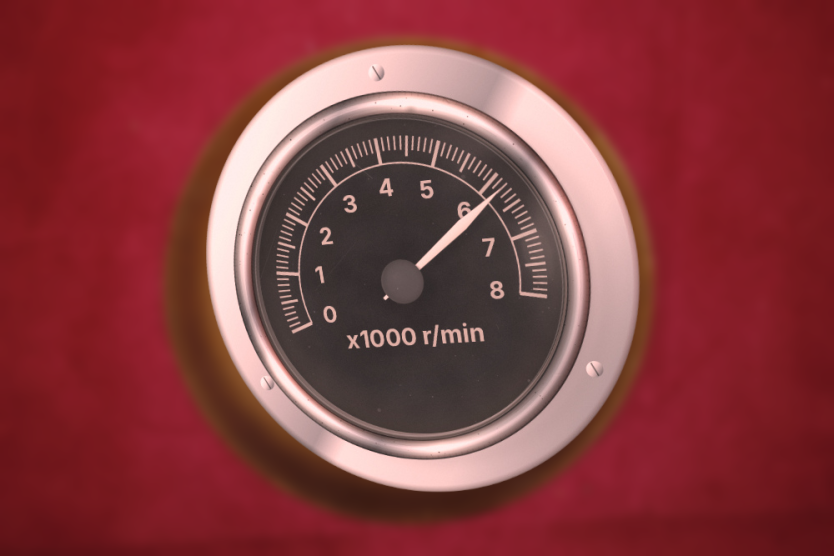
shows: 6200 rpm
